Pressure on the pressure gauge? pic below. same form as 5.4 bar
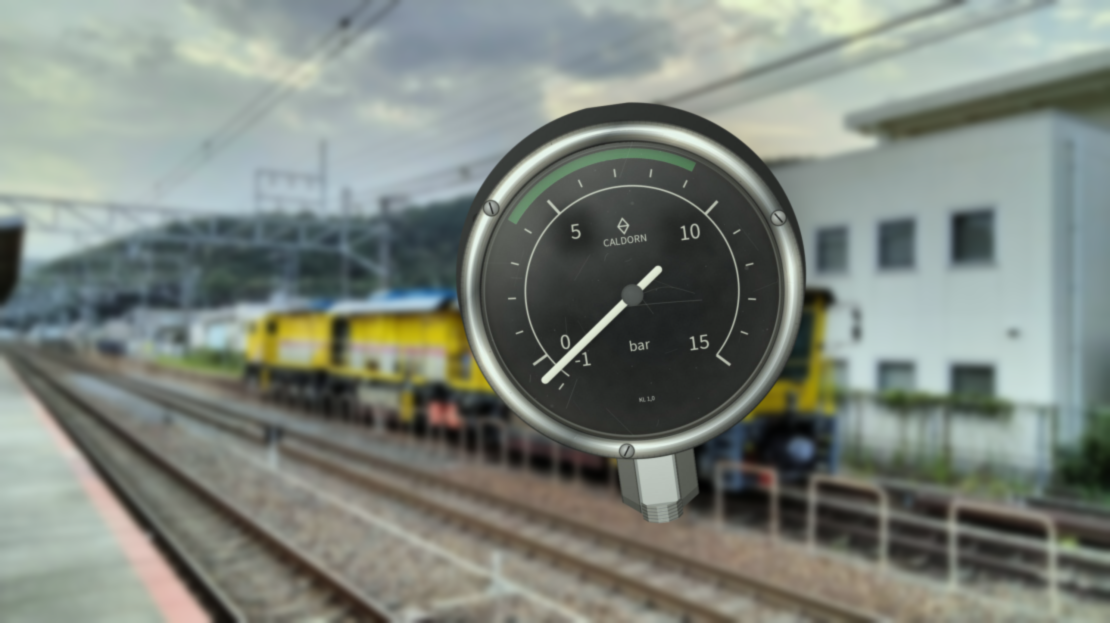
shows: -0.5 bar
